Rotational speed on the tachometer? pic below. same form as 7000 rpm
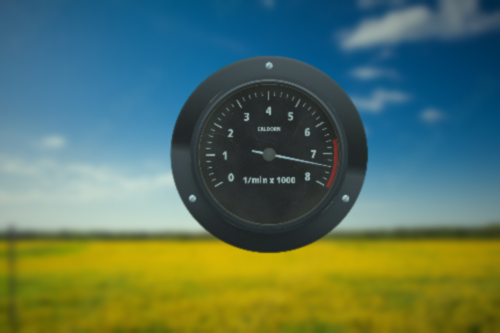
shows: 7400 rpm
